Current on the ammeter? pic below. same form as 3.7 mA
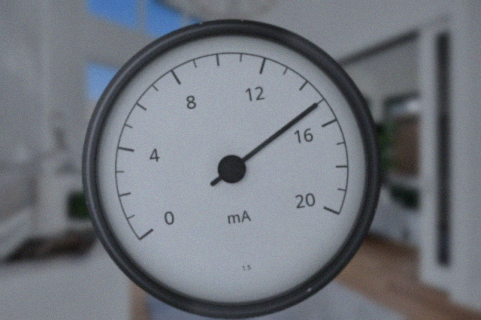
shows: 15 mA
